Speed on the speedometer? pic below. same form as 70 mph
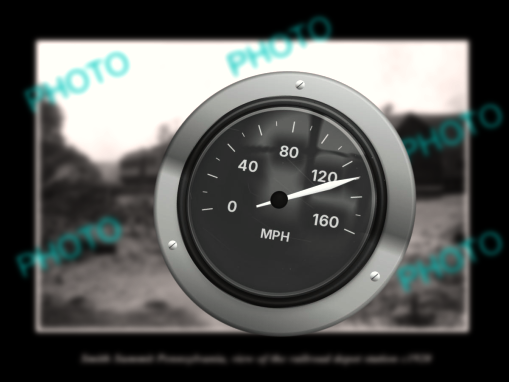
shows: 130 mph
